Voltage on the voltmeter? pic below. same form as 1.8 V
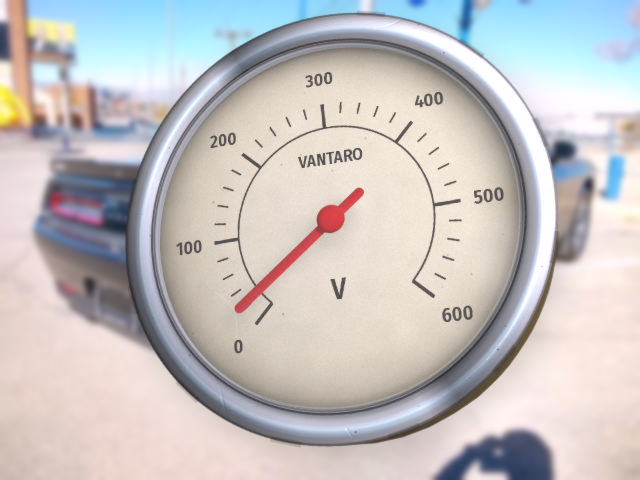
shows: 20 V
